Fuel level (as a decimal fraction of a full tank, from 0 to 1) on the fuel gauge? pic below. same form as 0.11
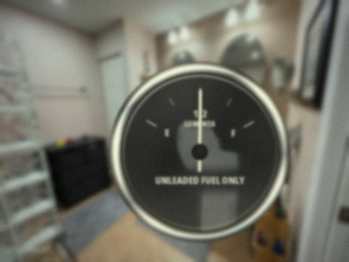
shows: 0.5
